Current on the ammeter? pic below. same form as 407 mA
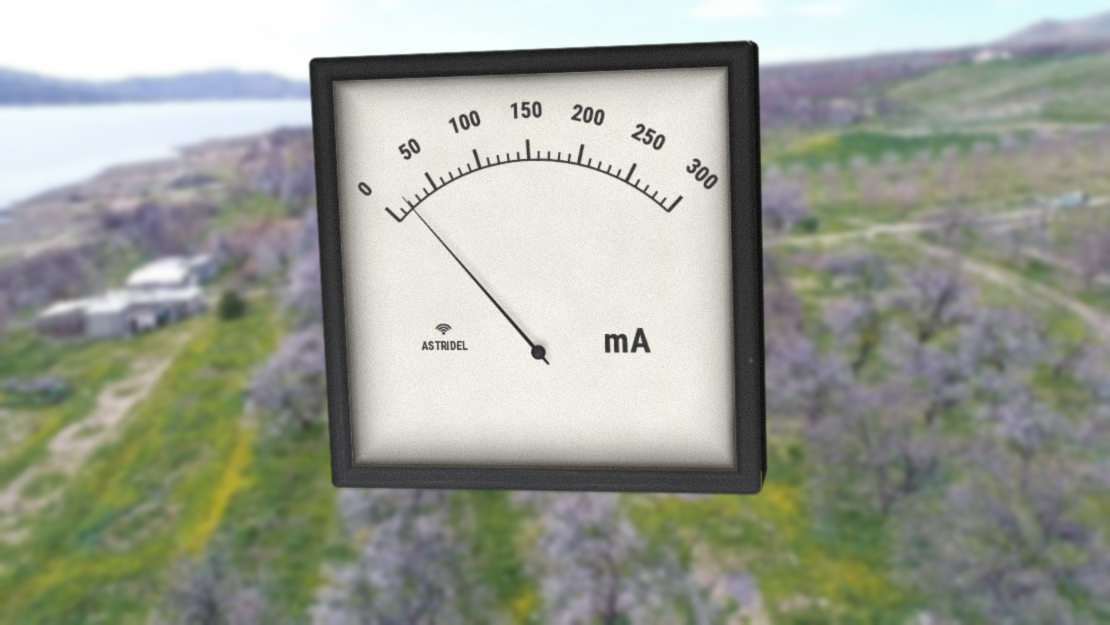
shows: 20 mA
